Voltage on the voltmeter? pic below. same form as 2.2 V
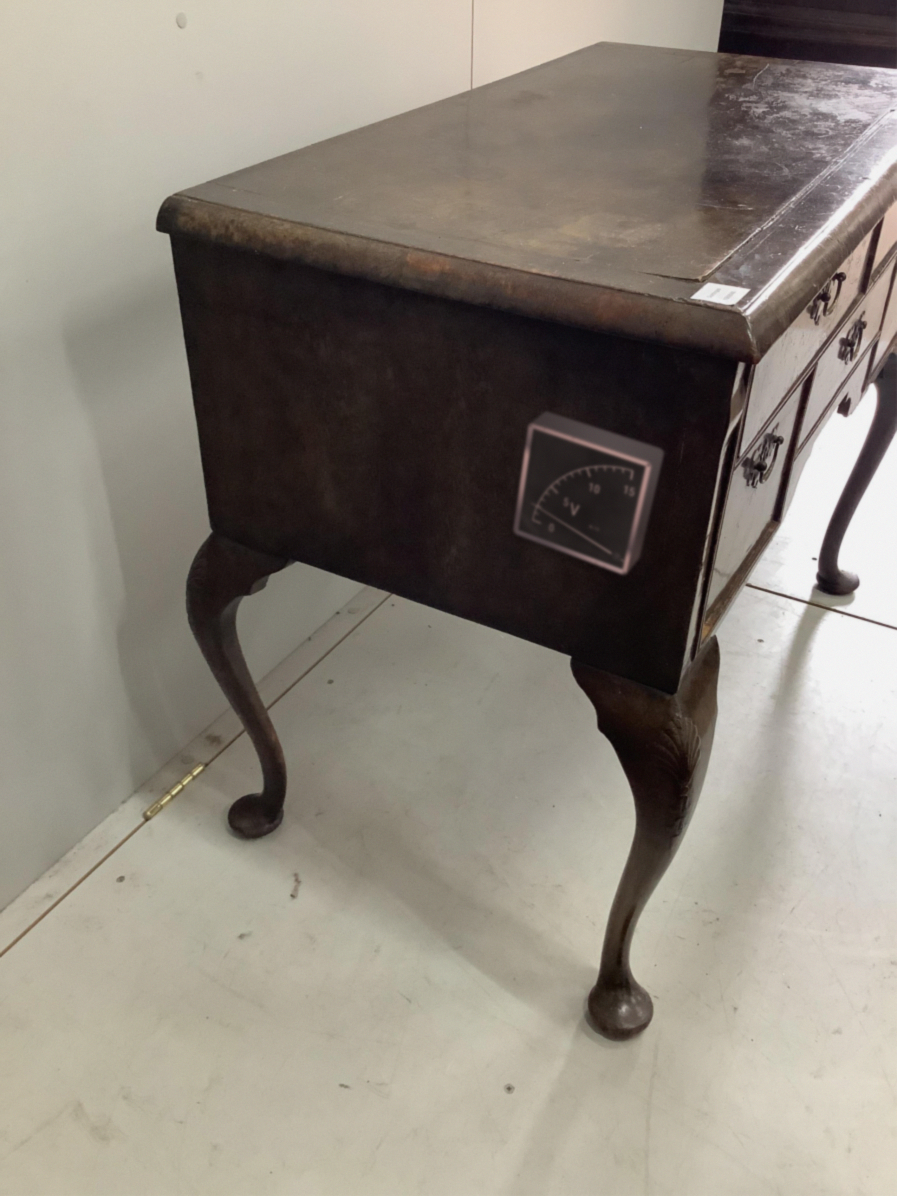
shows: 2 V
